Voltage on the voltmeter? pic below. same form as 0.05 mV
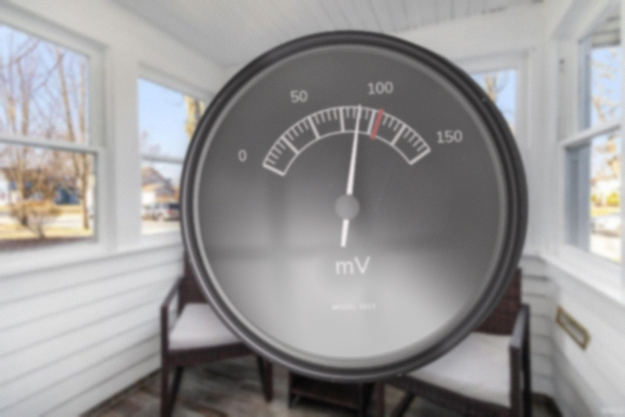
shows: 90 mV
